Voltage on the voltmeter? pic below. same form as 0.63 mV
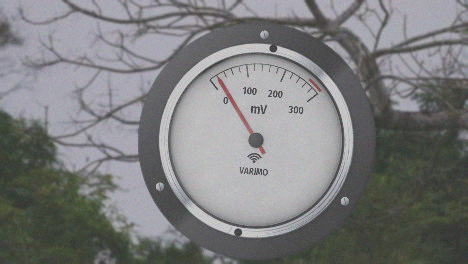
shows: 20 mV
